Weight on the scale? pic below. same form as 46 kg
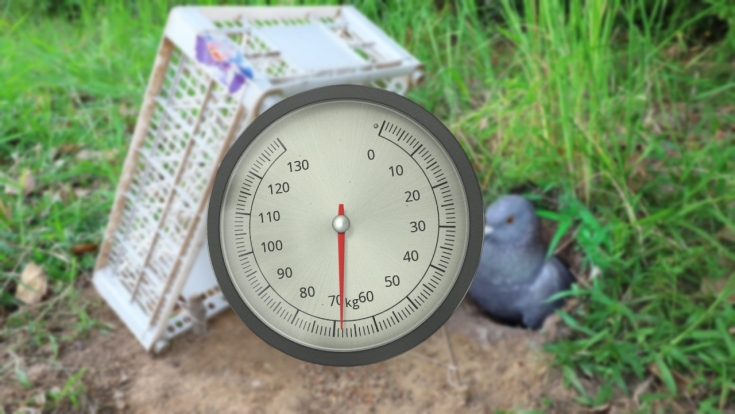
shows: 68 kg
